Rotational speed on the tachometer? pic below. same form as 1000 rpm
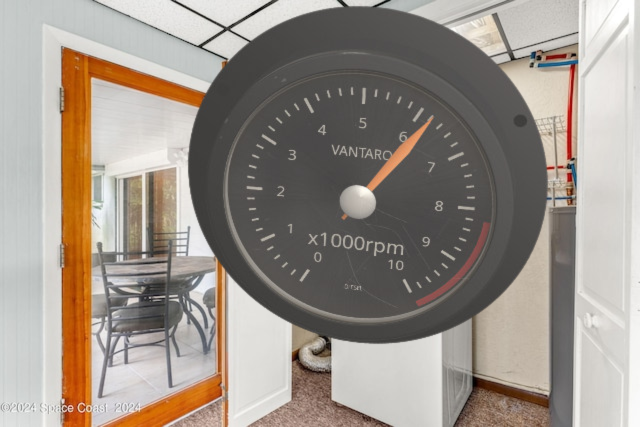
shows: 6200 rpm
